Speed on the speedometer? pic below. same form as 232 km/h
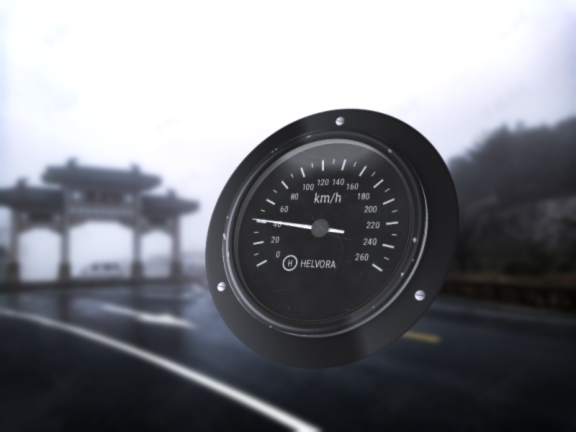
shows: 40 km/h
